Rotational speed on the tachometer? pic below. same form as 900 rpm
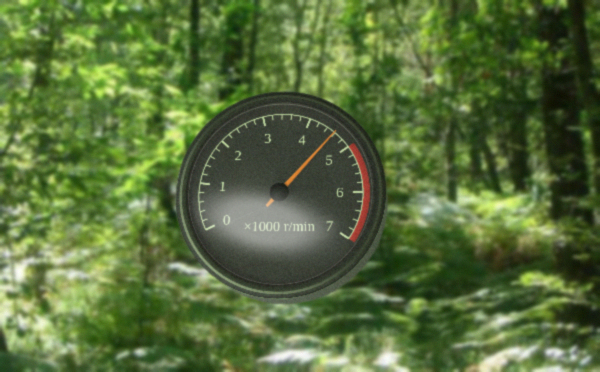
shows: 4600 rpm
